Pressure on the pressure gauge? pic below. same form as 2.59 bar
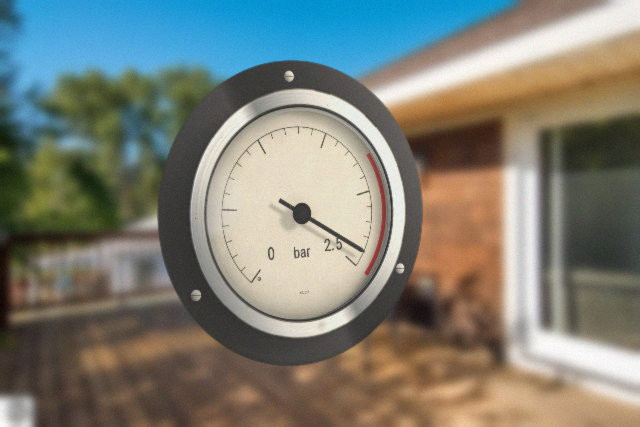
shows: 2.4 bar
